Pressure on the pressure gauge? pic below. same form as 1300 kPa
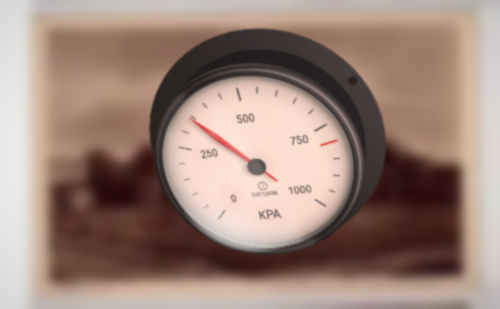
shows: 350 kPa
